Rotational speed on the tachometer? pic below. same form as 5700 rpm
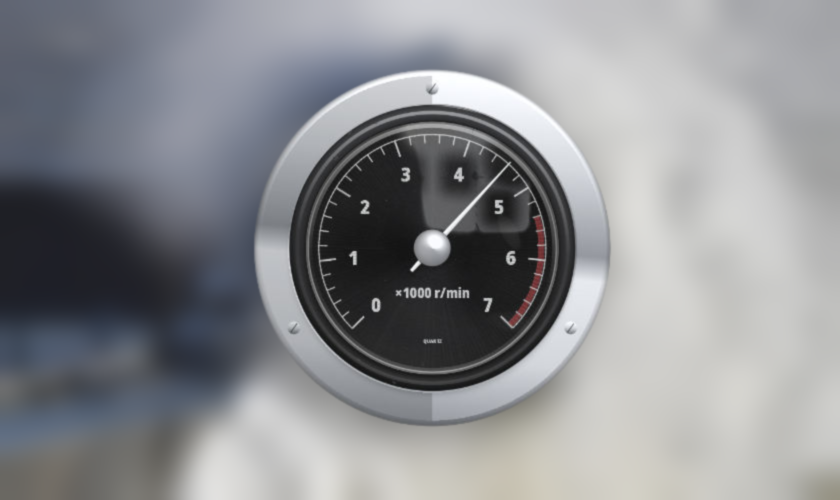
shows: 4600 rpm
